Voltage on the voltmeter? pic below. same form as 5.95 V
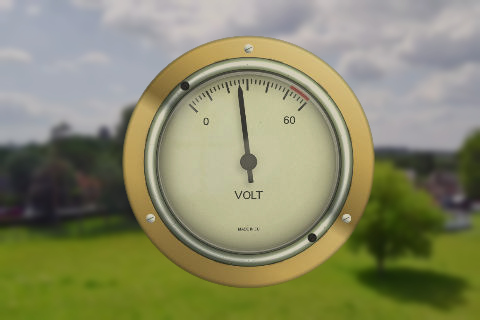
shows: 26 V
